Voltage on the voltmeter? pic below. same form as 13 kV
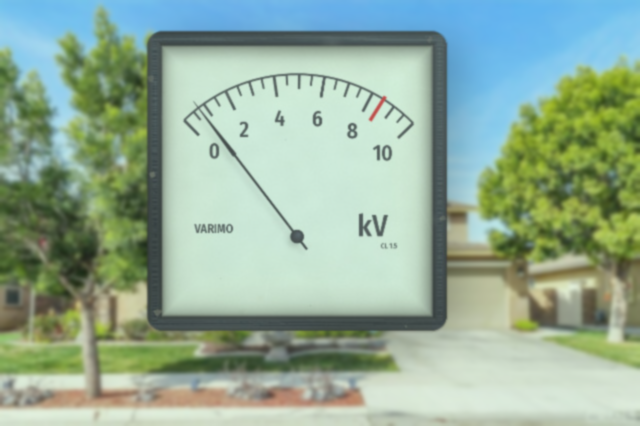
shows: 0.75 kV
